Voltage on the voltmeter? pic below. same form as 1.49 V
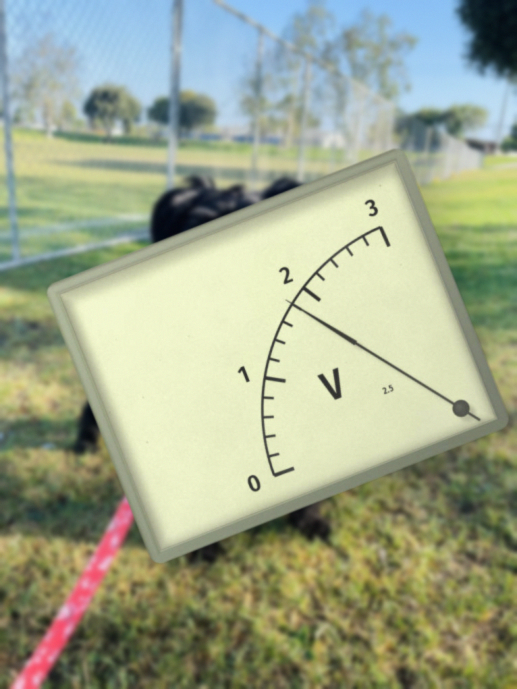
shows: 1.8 V
